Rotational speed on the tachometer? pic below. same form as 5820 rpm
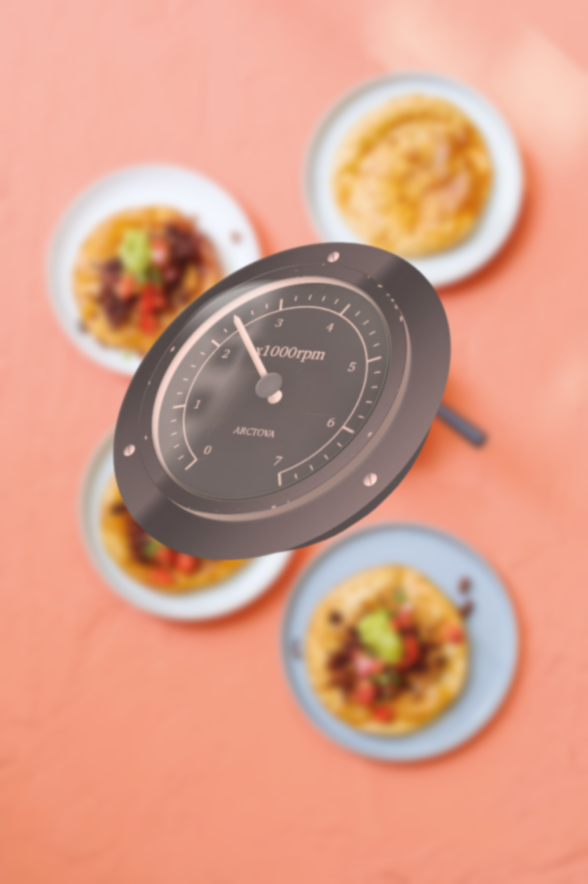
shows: 2400 rpm
